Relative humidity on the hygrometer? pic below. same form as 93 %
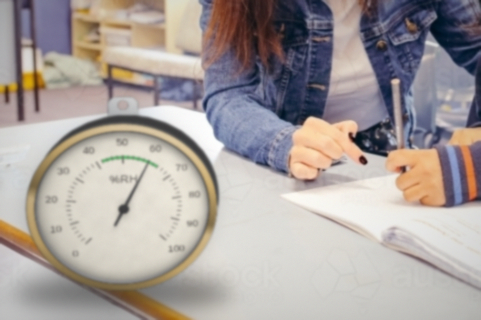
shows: 60 %
